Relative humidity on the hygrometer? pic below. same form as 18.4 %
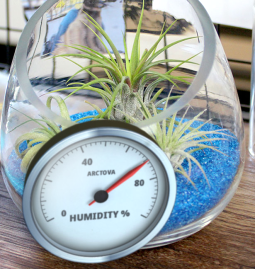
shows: 70 %
